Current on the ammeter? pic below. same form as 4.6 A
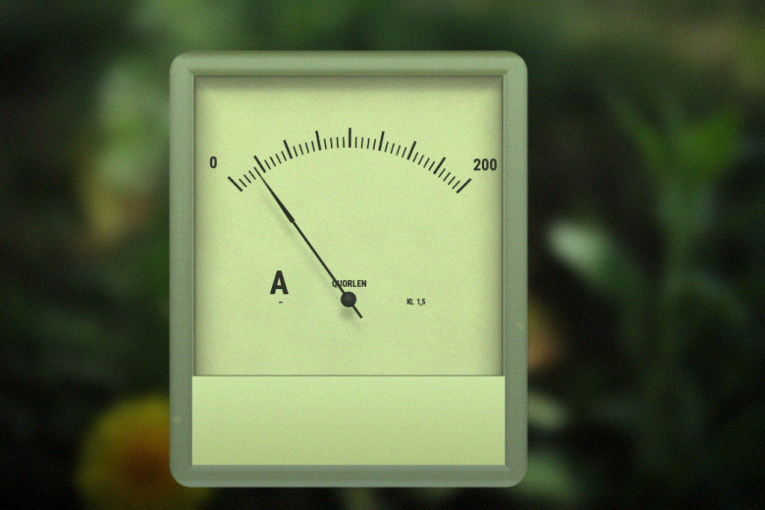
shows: 20 A
